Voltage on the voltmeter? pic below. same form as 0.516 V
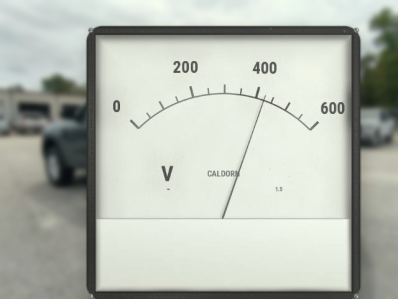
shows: 425 V
